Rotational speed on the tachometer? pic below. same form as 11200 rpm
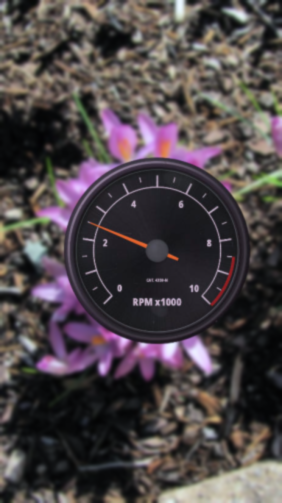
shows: 2500 rpm
